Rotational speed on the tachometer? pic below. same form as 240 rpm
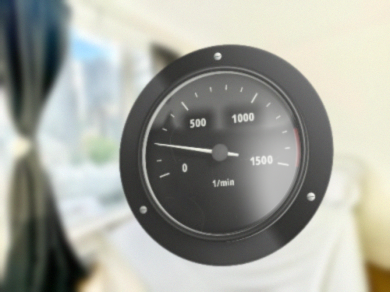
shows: 200 rpm
